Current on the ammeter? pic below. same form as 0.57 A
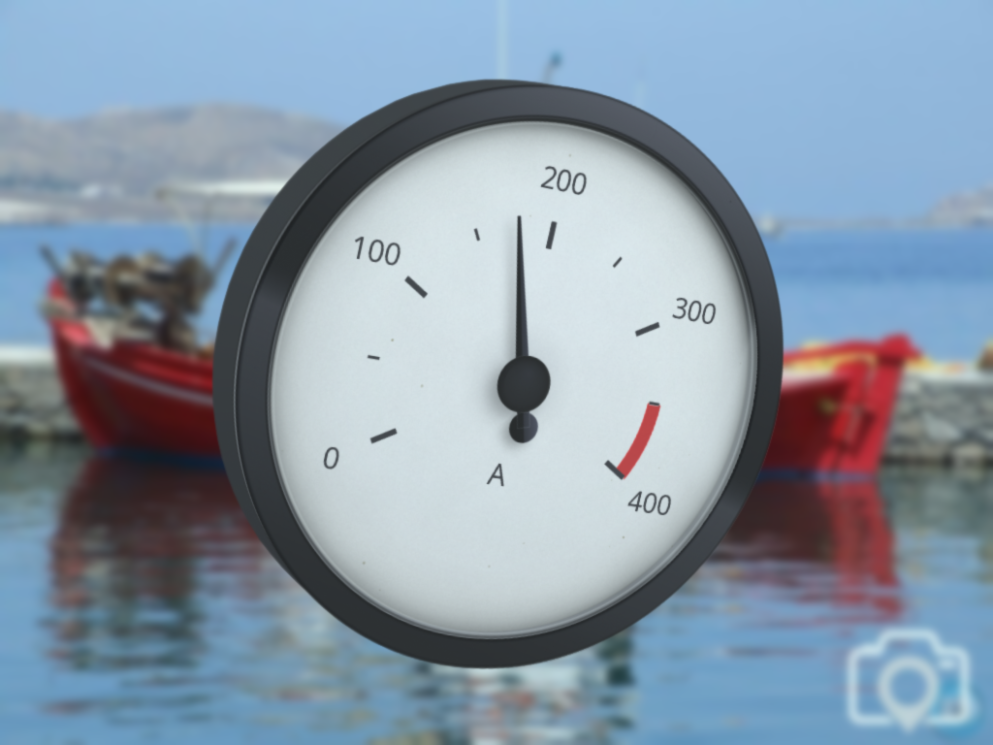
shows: 175 A
